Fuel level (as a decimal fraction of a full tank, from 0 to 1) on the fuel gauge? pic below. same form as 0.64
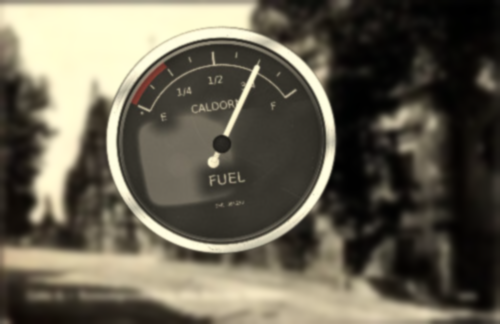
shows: 0.75
